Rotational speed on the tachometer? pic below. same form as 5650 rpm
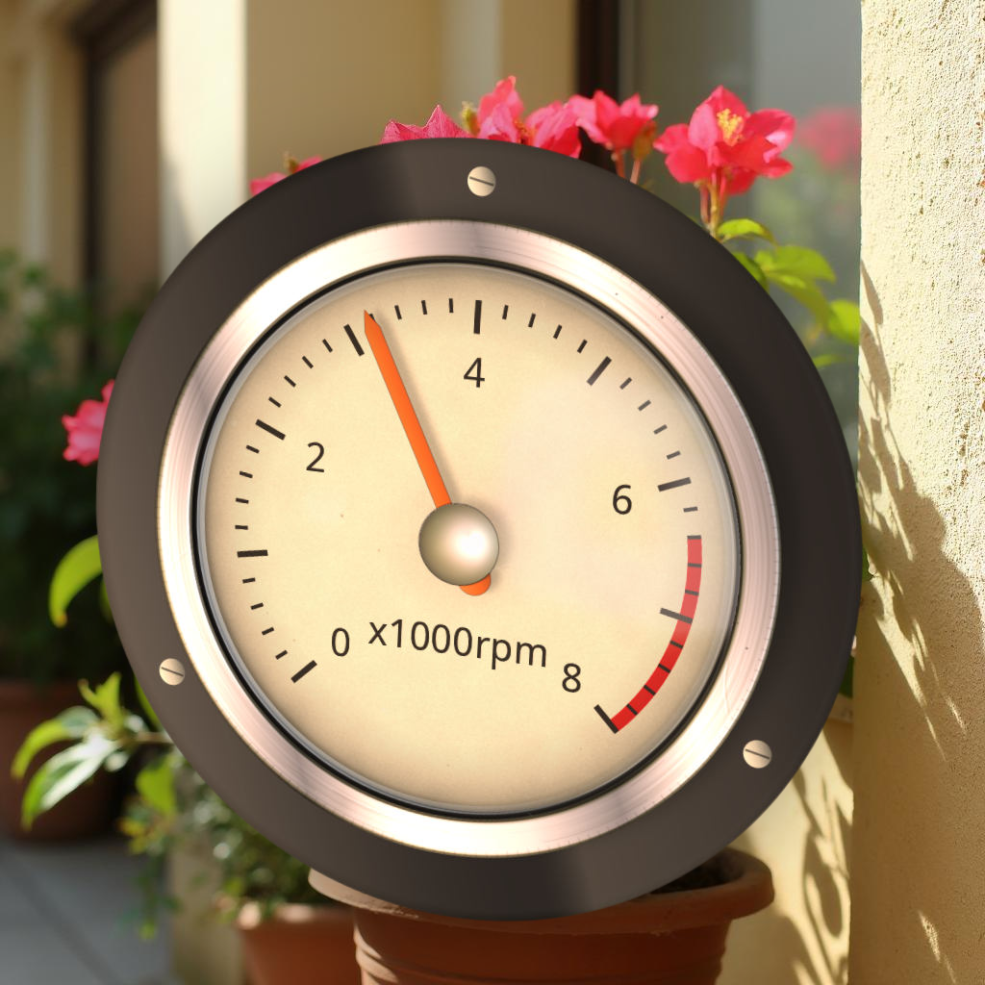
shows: 3200 rpm
